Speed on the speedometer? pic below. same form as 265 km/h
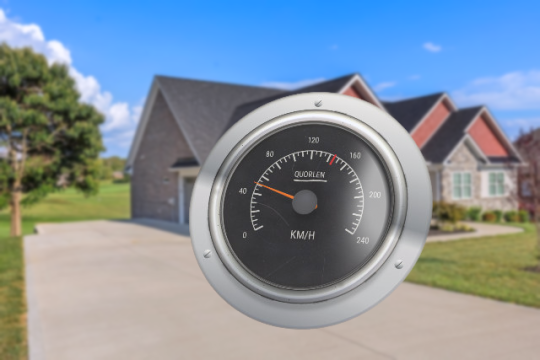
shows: 50 km/h
